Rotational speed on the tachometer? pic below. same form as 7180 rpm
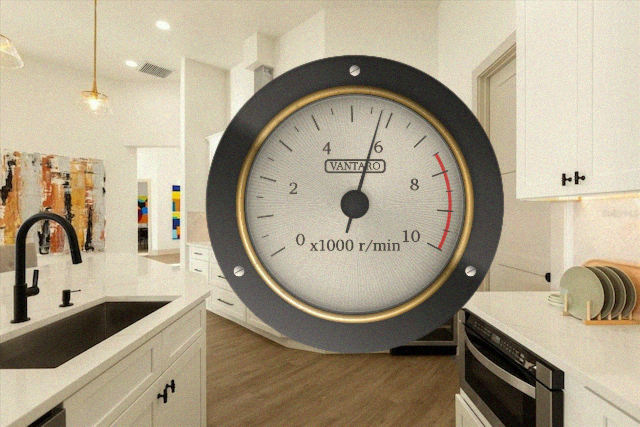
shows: 5750 rpm
